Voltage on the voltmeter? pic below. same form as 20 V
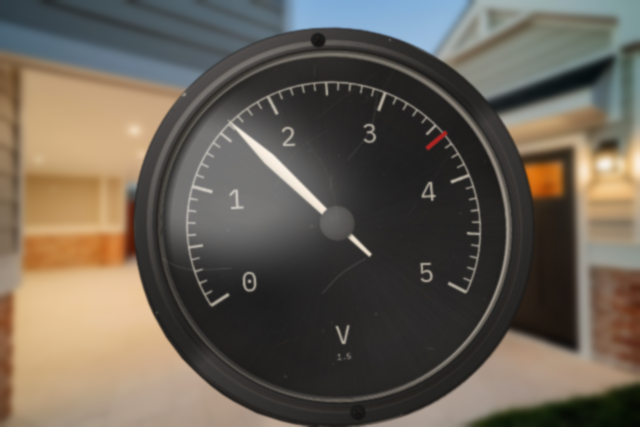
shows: 1.6 V
